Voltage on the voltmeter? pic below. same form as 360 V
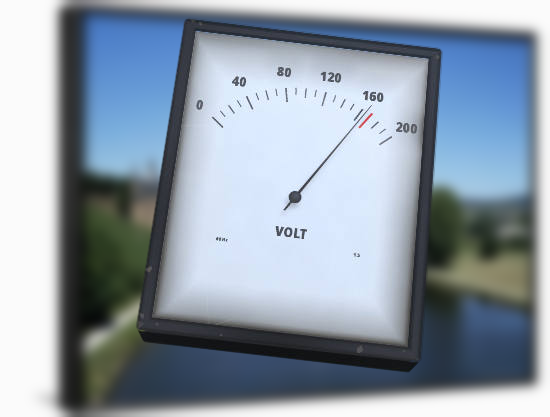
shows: 165 V
